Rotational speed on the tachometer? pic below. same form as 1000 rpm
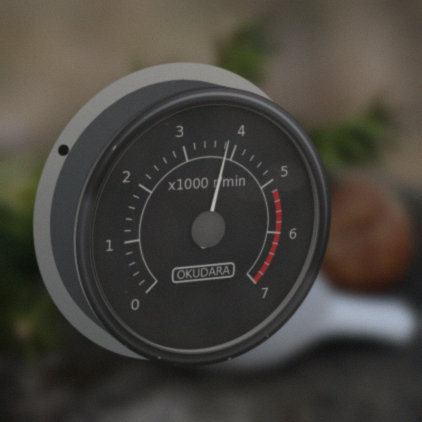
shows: 3800 rpm
